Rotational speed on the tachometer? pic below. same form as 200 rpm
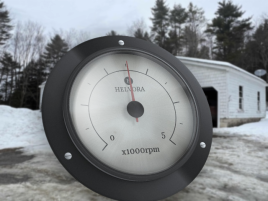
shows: 2500 rpm
